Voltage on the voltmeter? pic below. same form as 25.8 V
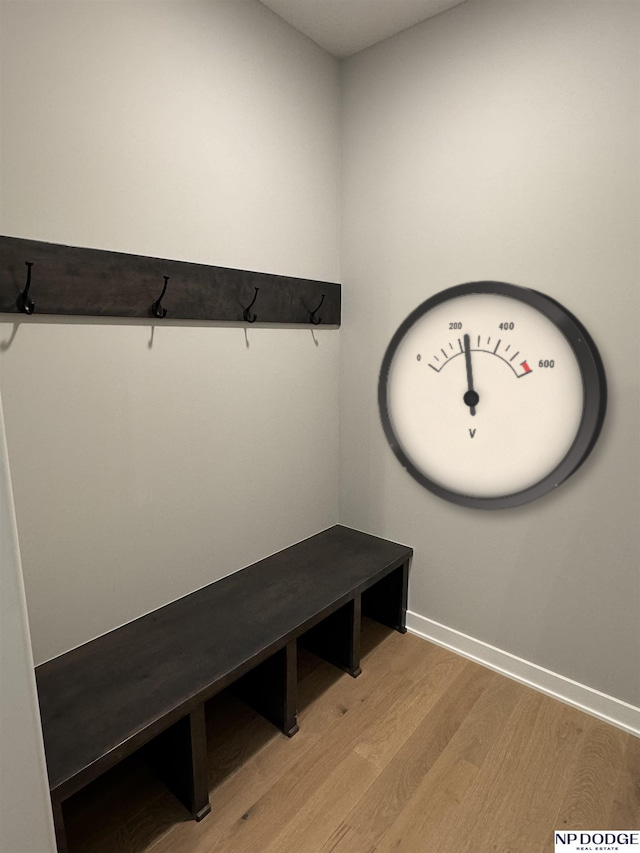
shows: 250 V
